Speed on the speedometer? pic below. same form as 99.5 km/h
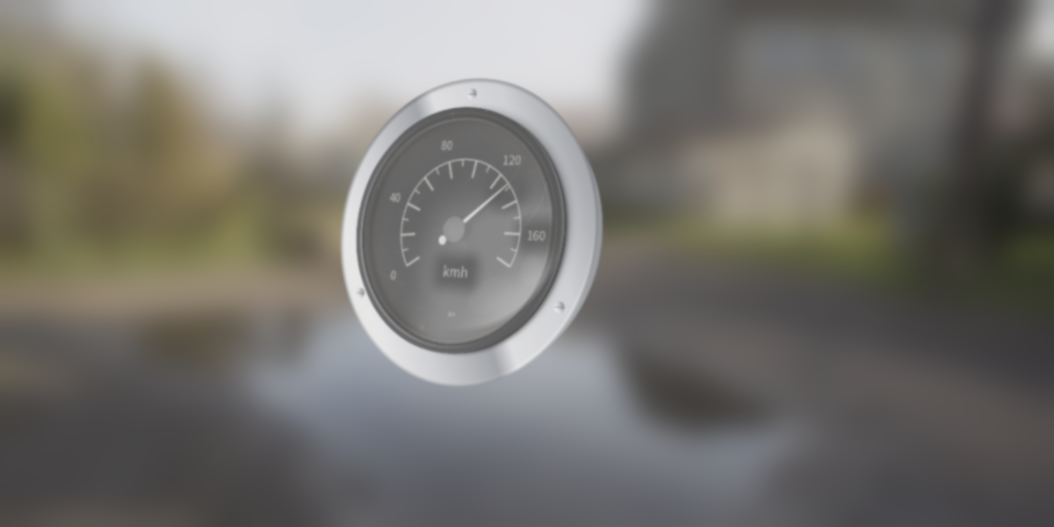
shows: 130 km/h
